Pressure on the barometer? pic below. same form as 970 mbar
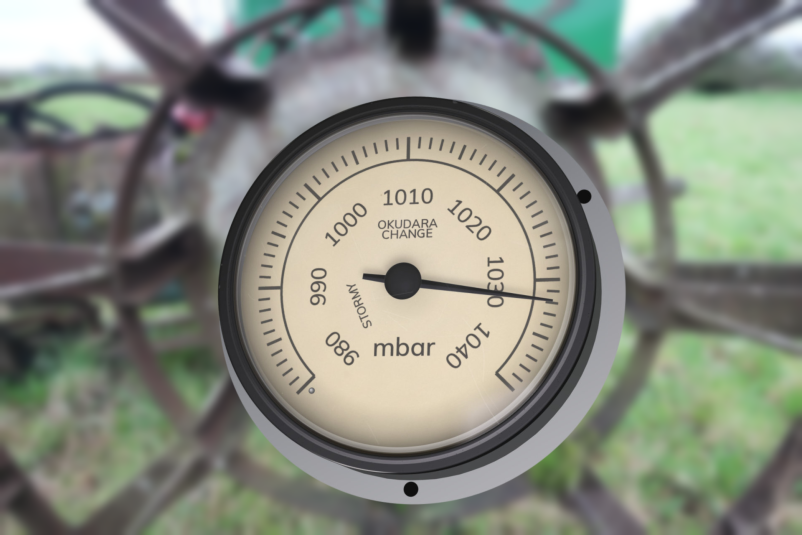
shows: 1032 mbar
